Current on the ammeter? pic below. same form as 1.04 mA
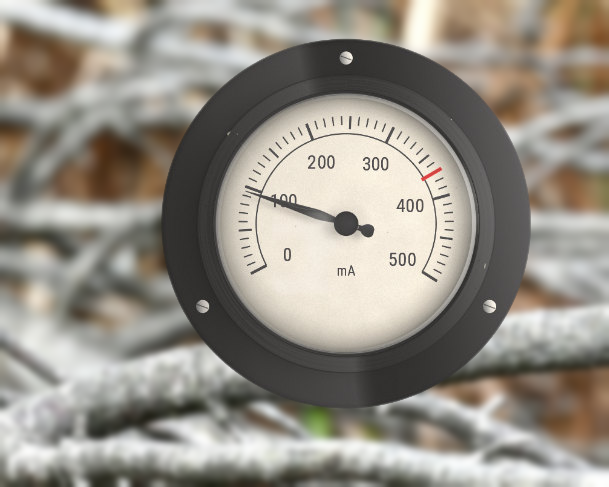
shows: 95 mA
